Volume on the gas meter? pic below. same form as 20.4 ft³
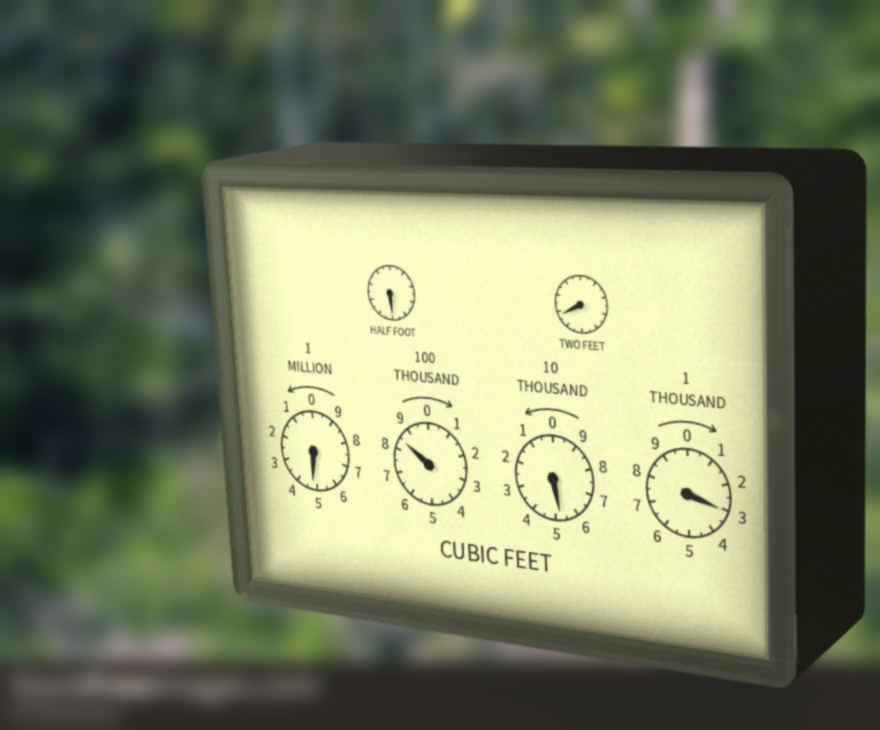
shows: 485300 ft³
